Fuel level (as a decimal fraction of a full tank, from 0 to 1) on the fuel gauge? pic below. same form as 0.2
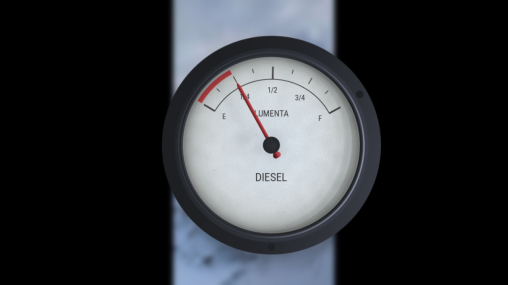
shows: 0.25
